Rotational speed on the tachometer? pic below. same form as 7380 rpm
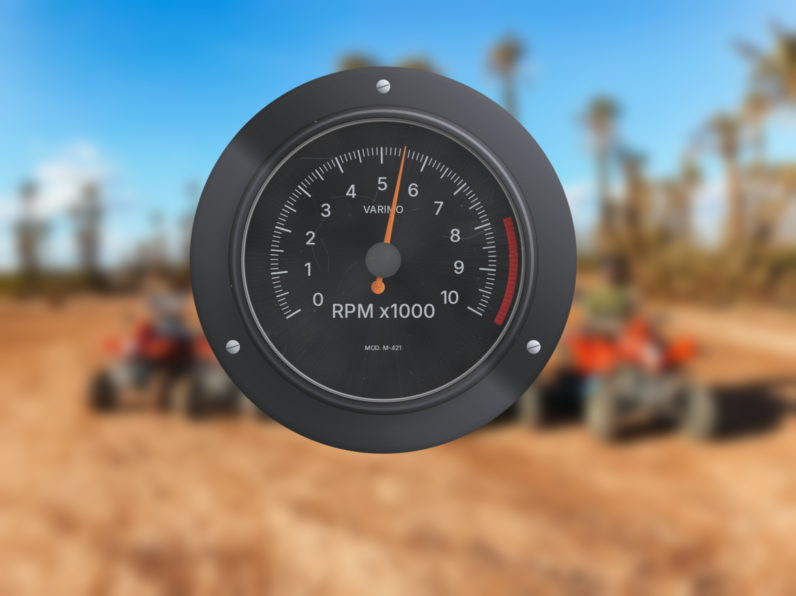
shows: 5500 rpm
